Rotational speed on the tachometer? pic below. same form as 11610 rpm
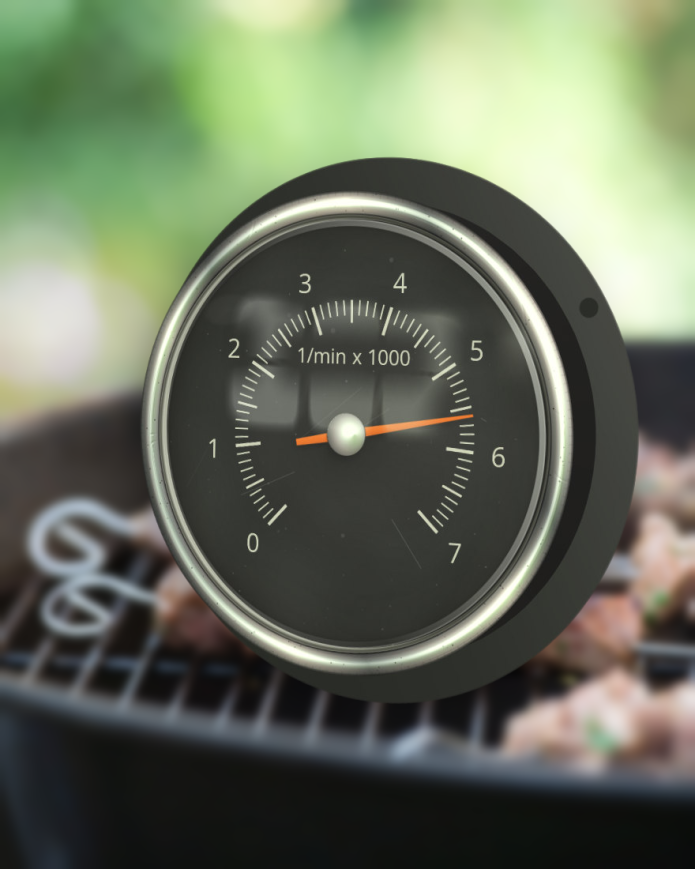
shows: 5600 rpm
